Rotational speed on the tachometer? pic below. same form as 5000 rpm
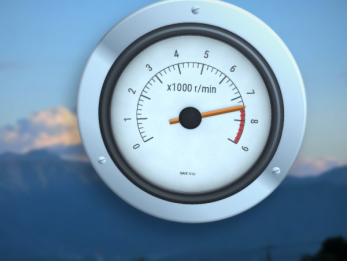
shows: 7400 rpm
